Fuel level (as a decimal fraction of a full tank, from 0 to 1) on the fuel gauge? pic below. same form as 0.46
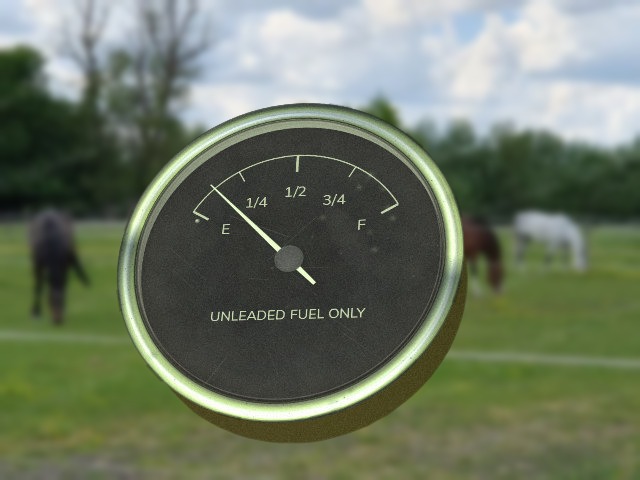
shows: 0.125
